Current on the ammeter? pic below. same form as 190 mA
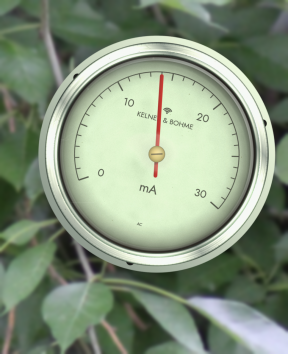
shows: 14 mA
